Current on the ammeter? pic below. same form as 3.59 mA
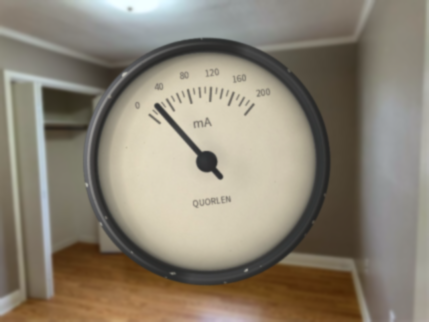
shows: 20 mA
